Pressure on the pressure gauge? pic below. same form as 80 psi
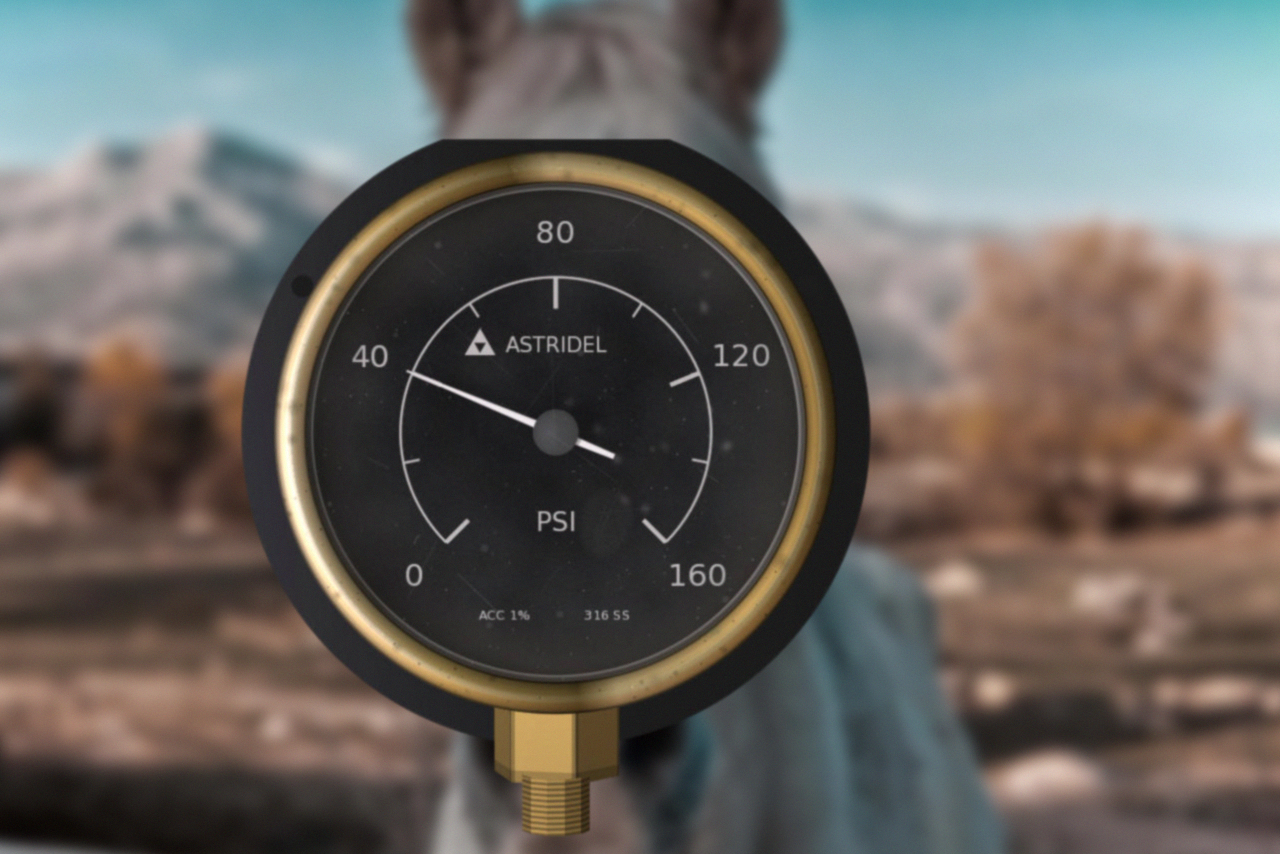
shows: 40 psi
